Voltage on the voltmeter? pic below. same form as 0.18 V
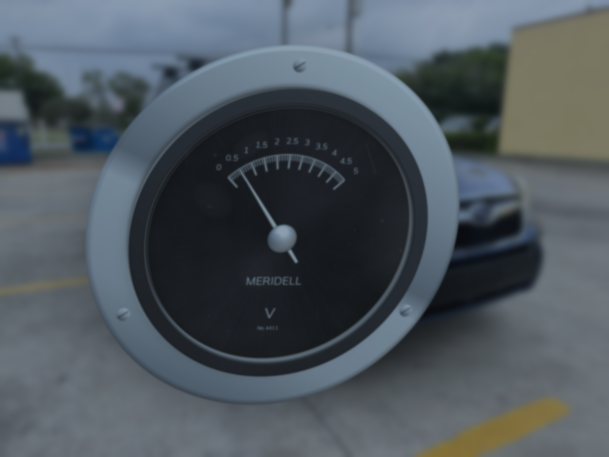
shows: 0.5 V
